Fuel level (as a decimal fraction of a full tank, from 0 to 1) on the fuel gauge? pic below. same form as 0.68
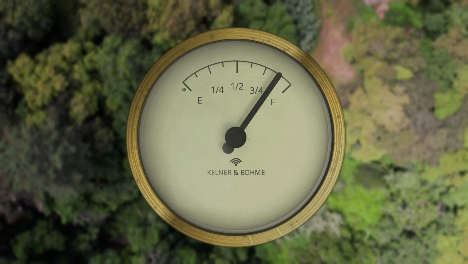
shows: 0.875
